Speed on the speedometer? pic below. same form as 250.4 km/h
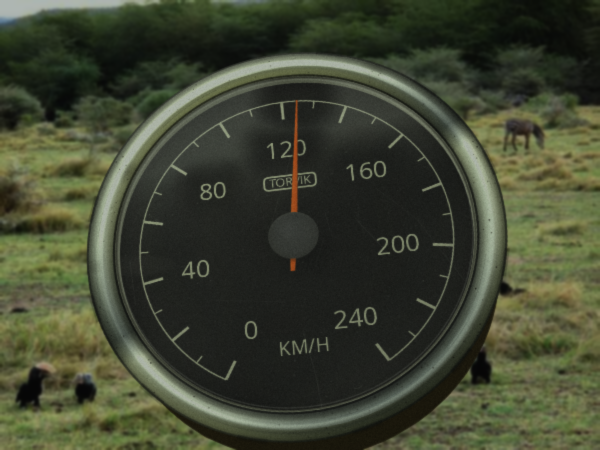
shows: 125 km/h
